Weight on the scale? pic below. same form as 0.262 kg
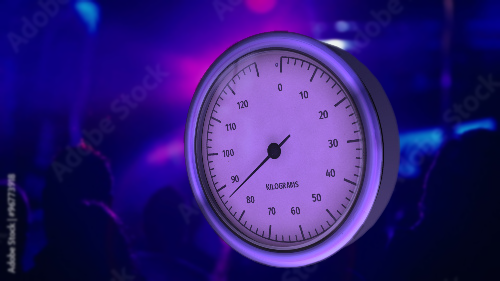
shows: 86 kg
